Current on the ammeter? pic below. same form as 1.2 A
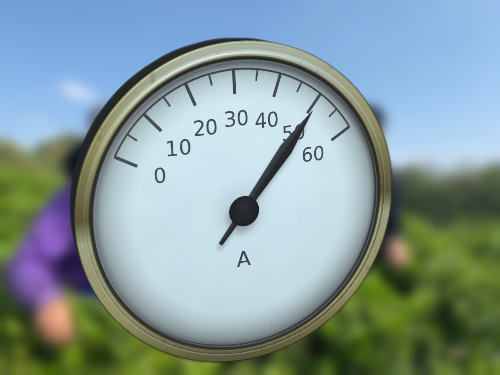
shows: 50 A
